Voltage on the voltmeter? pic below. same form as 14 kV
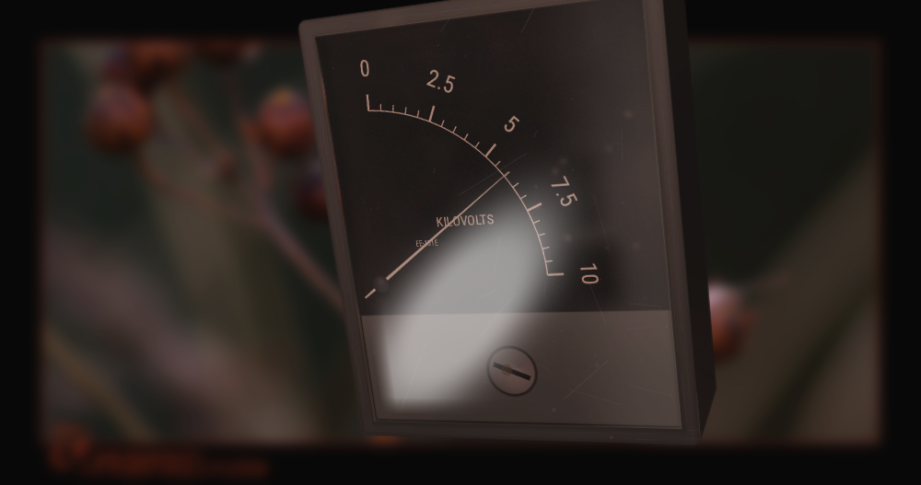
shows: 6 kV
